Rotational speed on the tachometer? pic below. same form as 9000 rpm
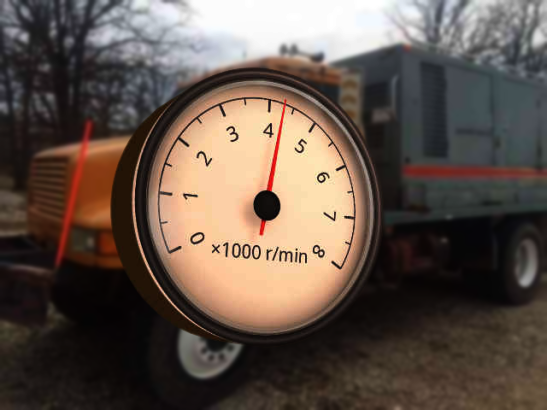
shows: 4250 rpm
